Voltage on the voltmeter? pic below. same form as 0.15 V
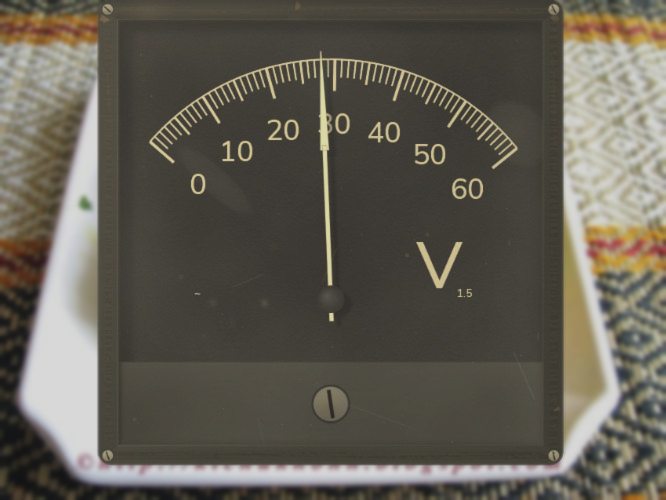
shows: 28 V
